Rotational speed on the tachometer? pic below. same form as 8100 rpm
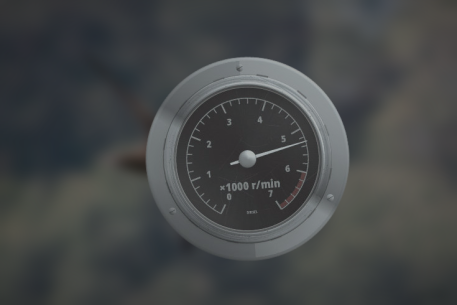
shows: 5300 rpm
